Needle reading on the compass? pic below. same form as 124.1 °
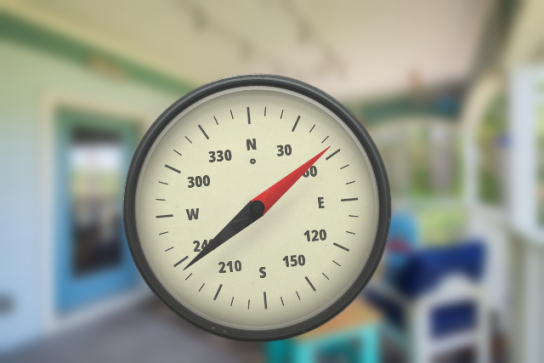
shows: 55 °
